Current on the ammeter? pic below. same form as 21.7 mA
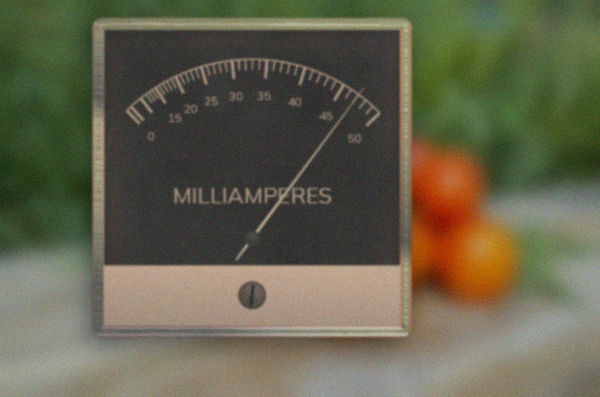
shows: 47 mA
